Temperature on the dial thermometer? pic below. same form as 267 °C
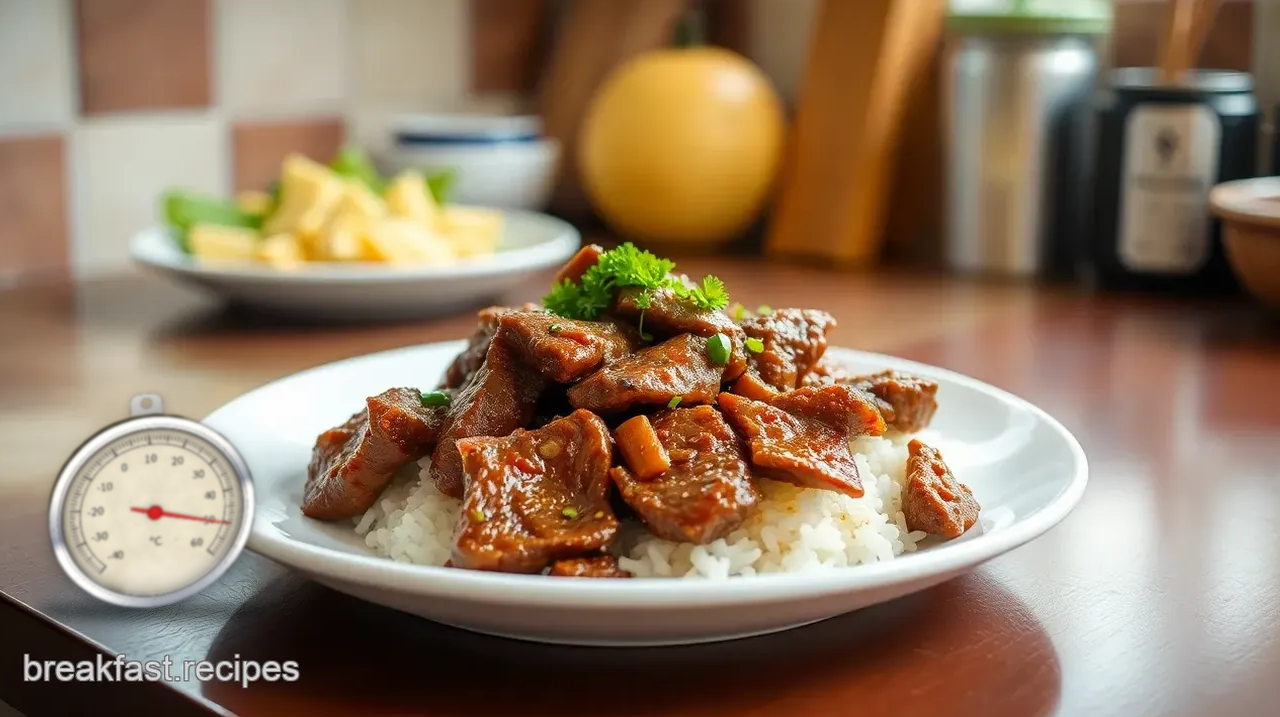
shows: 50 °C
